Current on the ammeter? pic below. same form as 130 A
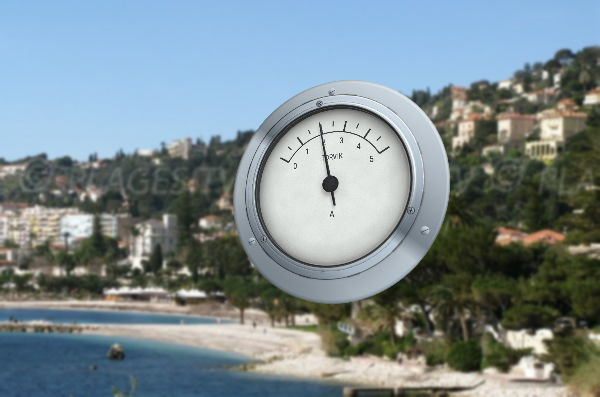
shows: 2 A
